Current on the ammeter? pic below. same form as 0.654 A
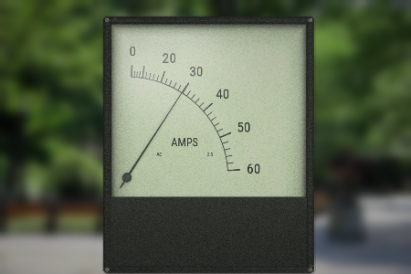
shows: 30 A
